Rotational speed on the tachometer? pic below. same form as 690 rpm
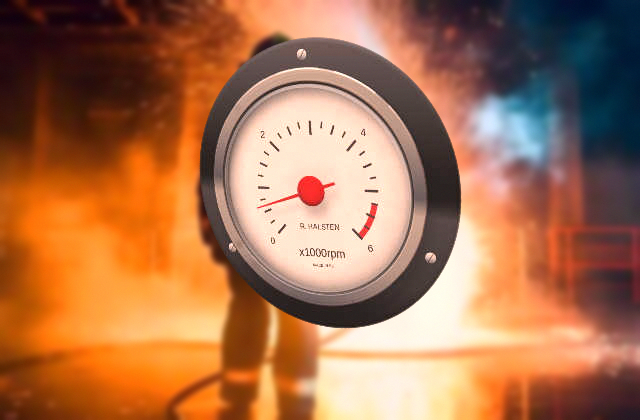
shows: 625 rpm
